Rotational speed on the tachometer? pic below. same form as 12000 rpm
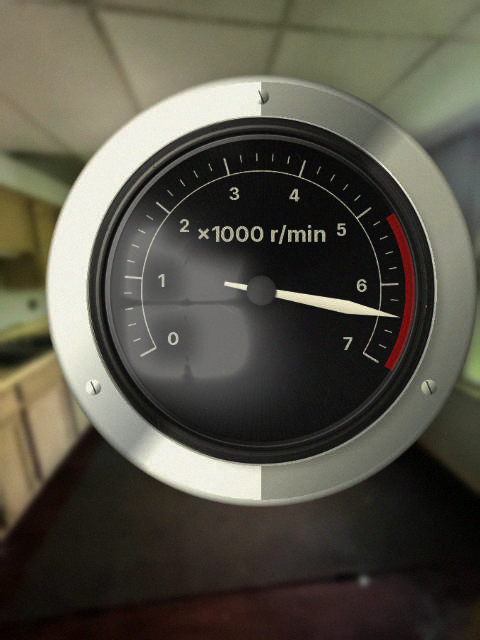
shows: 6400 rpm
